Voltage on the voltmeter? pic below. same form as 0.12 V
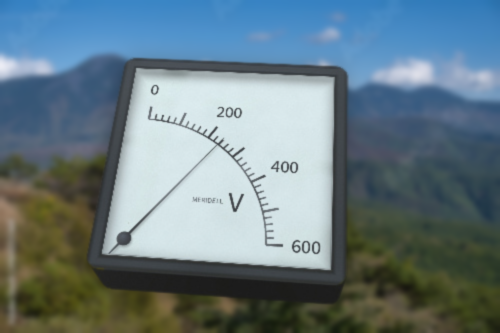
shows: 240 V
